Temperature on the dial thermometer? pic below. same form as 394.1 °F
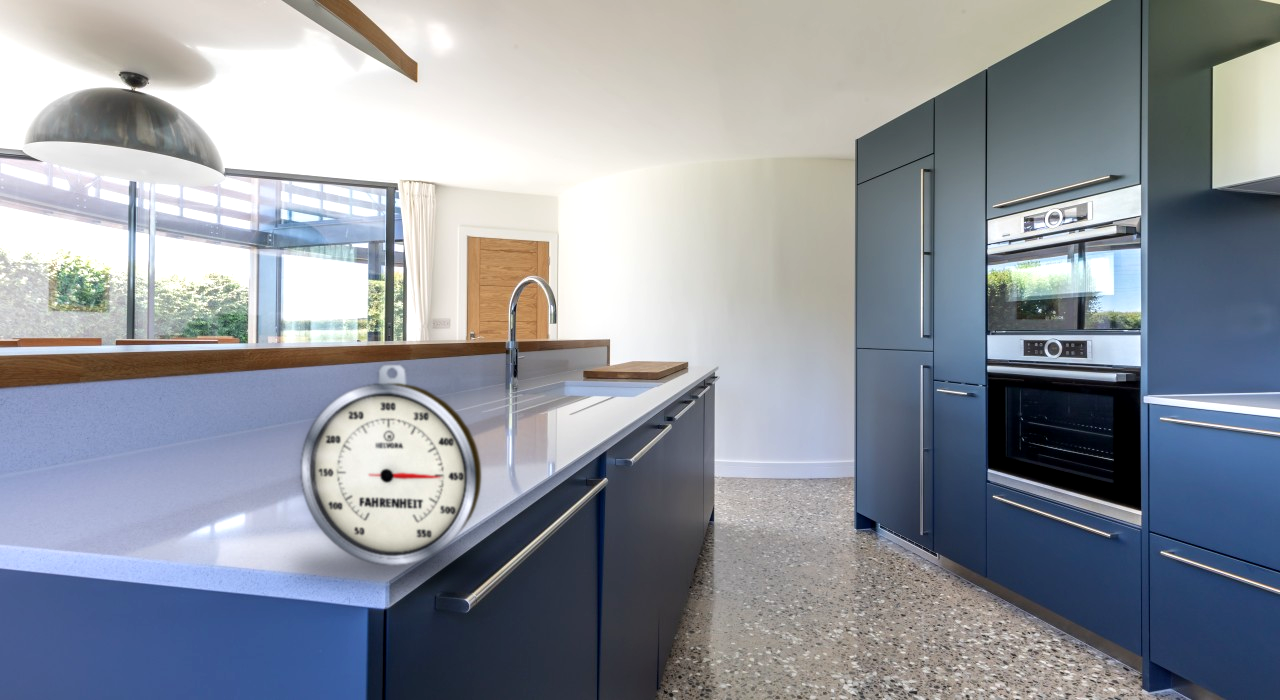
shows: 450 °F
